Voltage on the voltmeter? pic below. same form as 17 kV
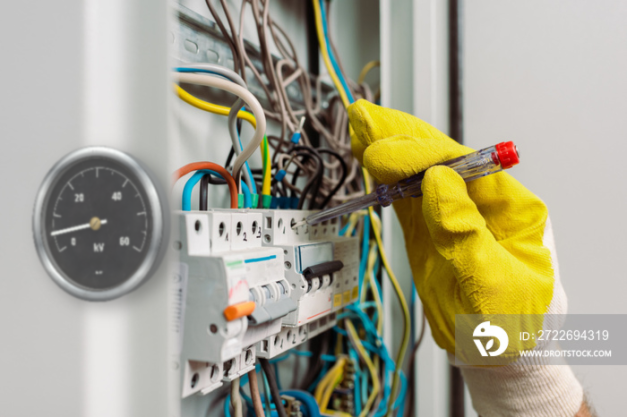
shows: 5 kV
